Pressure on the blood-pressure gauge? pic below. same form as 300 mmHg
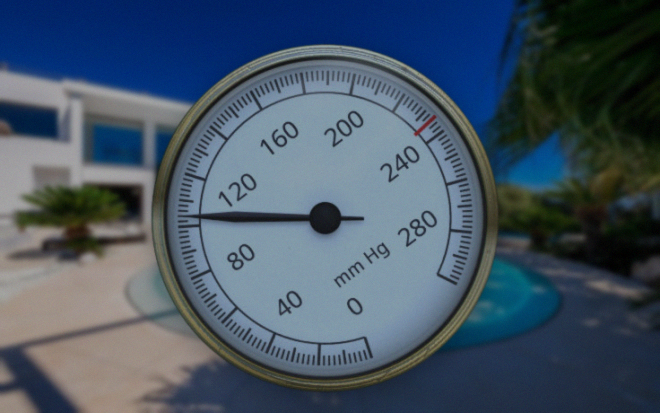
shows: 104 mmHg
